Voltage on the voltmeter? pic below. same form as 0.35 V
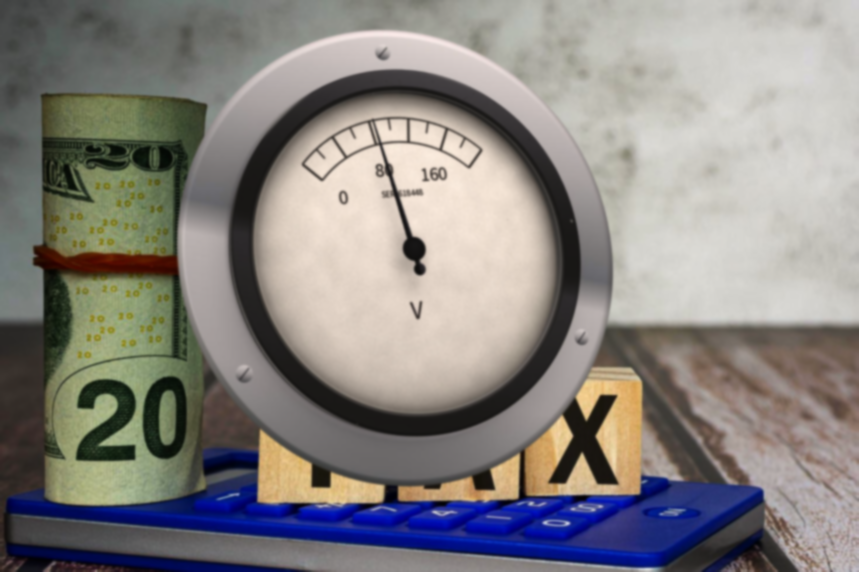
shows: 80 V
